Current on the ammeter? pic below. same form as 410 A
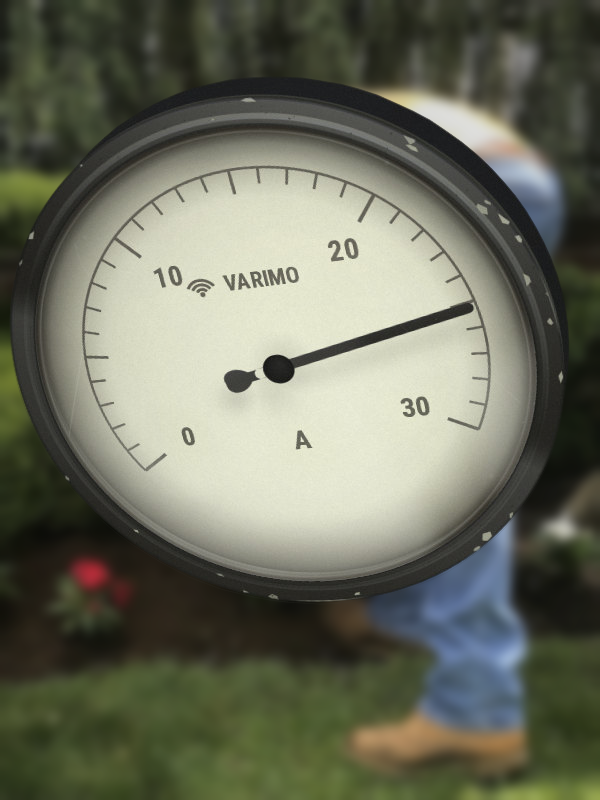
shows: 25 A
